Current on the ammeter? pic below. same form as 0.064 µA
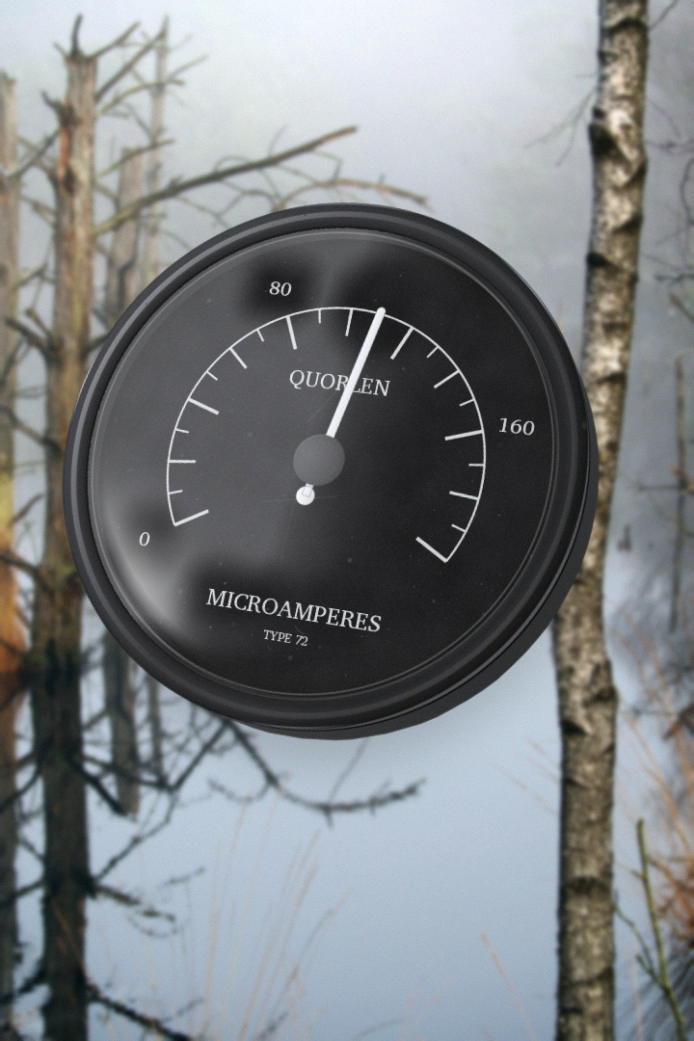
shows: 110 µA
